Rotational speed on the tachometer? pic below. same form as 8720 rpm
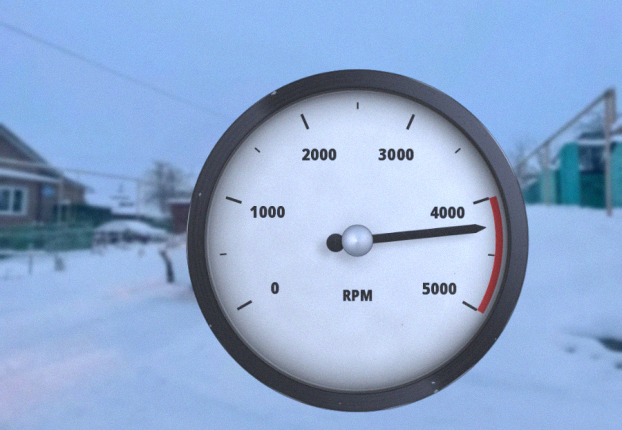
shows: 4250 rpm
